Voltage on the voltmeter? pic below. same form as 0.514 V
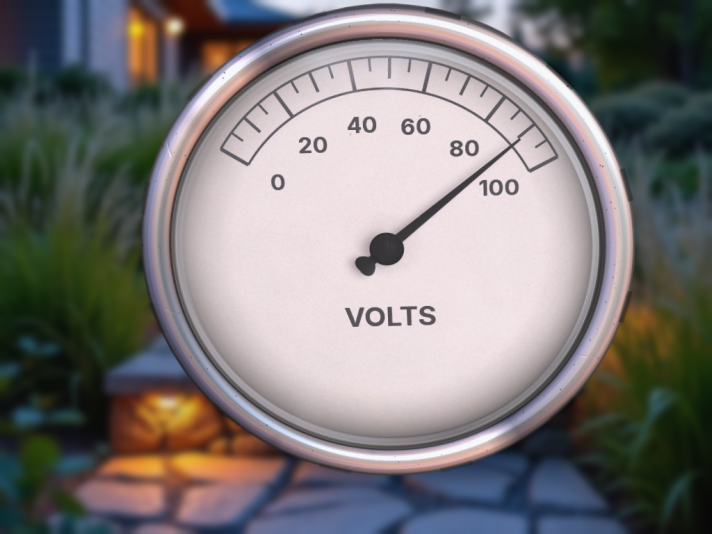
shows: 90 V
